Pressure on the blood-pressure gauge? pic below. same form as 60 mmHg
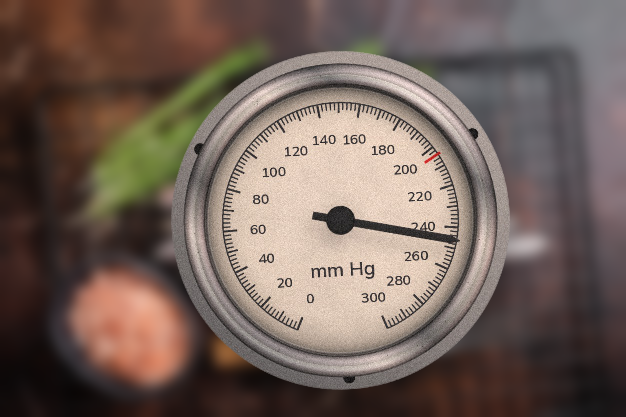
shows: 246 mmHg
